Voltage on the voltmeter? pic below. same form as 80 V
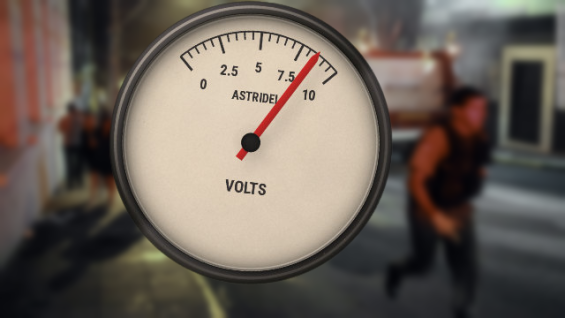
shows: 8.5 V
